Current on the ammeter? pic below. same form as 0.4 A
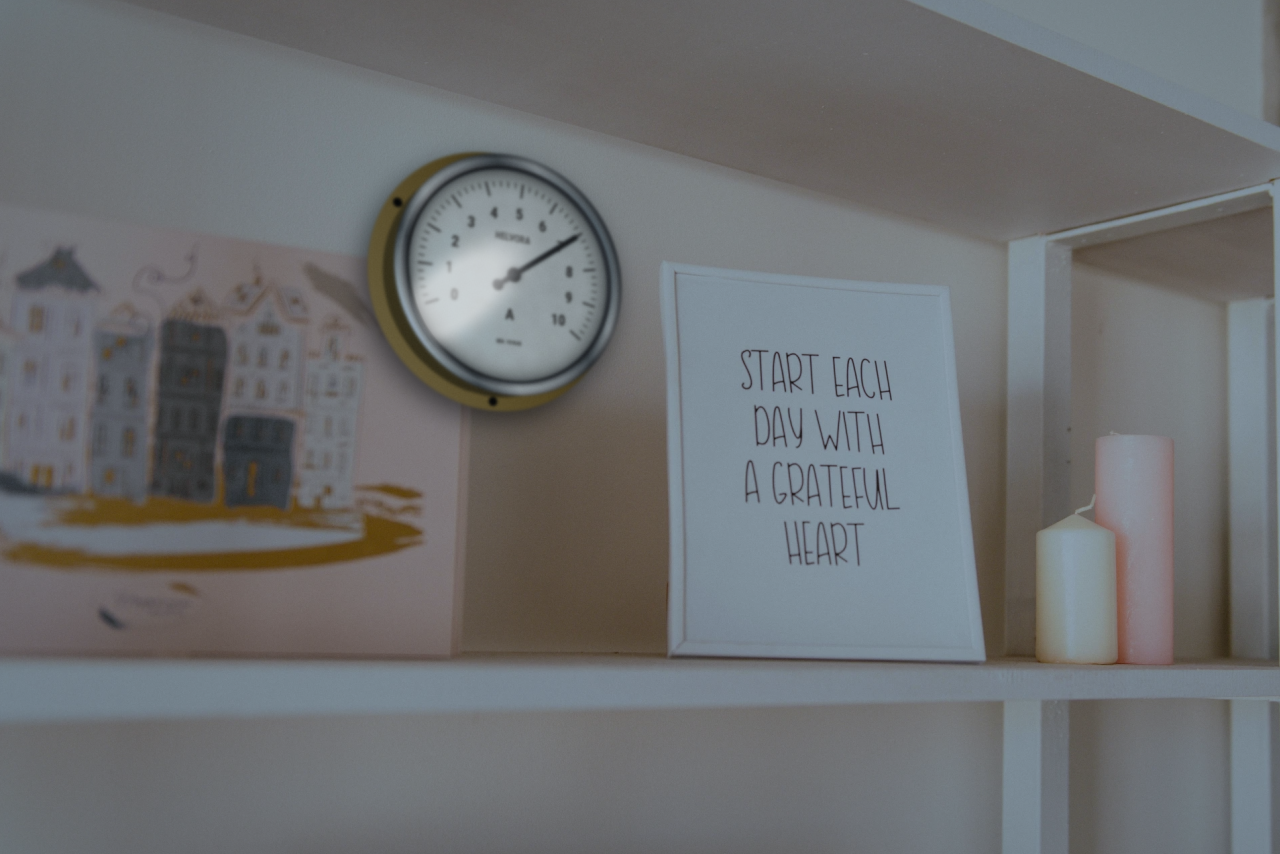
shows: 7 A
